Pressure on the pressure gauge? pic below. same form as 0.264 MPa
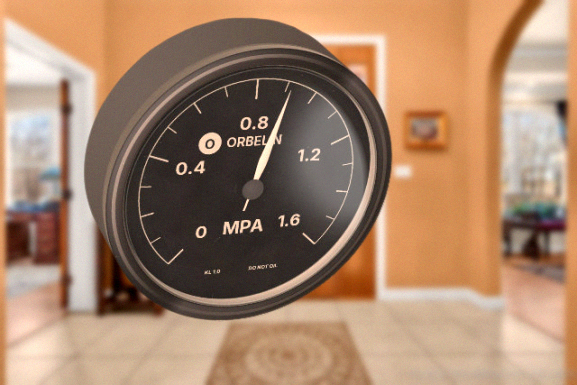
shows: 0.9 MPa
